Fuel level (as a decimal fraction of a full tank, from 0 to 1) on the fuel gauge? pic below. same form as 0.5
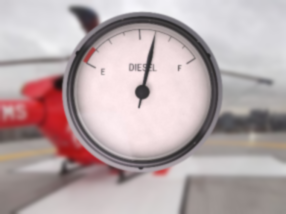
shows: 0.625
